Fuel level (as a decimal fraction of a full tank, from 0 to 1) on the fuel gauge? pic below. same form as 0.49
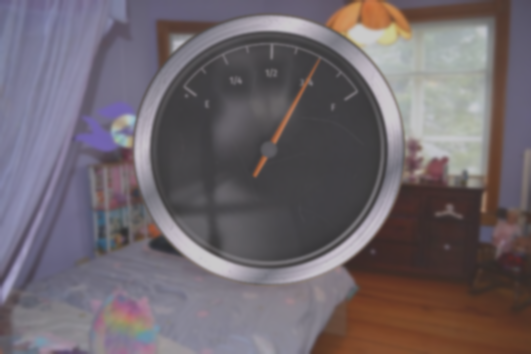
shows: 0.75
